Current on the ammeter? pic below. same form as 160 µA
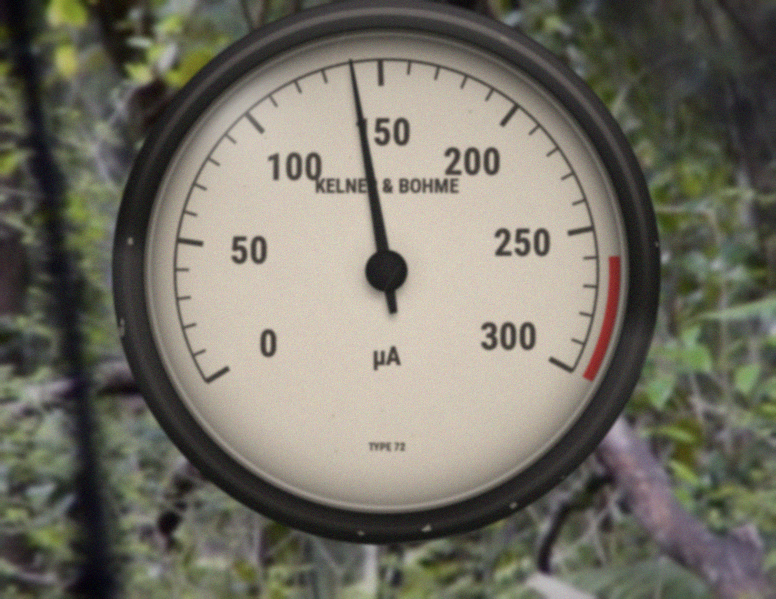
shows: 140 µA
